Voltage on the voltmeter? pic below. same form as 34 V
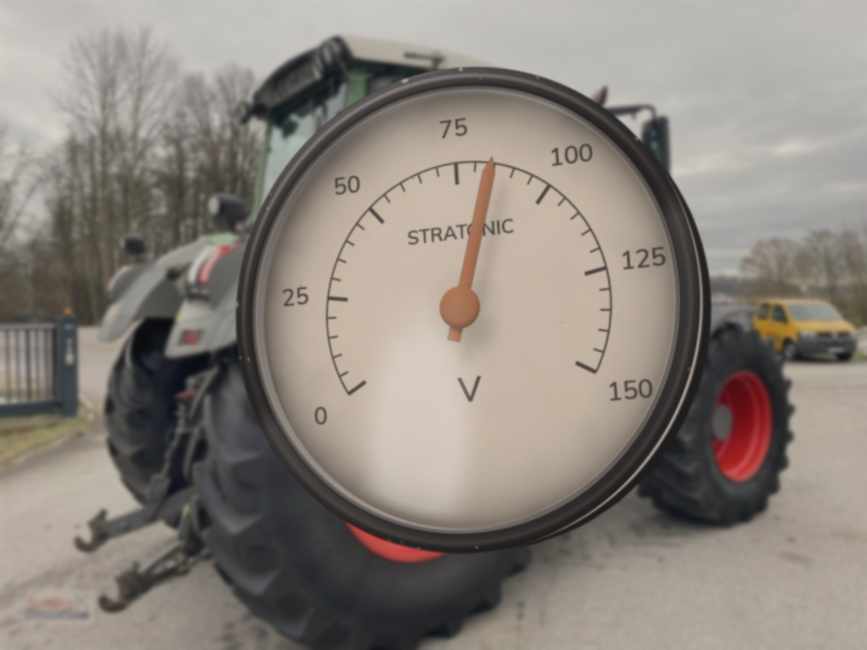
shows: 85 V
